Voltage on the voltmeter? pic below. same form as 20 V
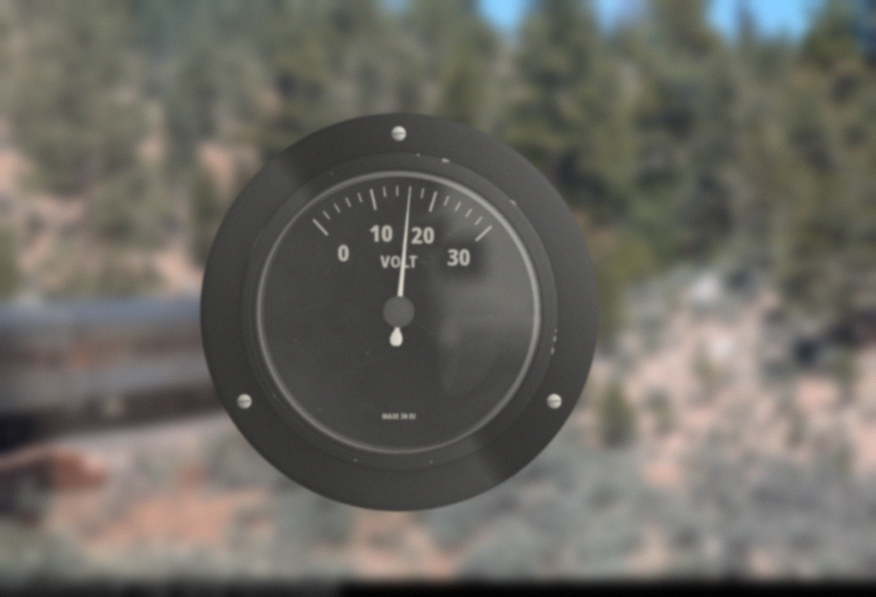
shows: 16 V
